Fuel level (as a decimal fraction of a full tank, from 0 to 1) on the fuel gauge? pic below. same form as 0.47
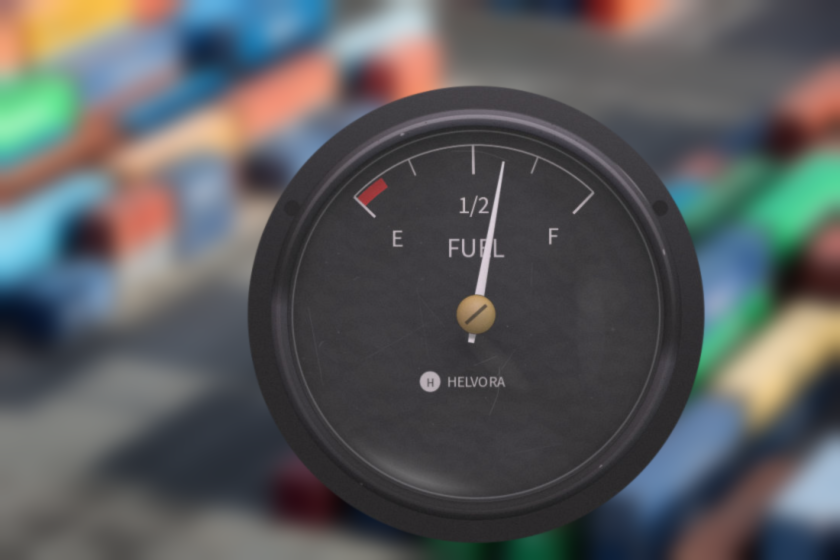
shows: 0.625
